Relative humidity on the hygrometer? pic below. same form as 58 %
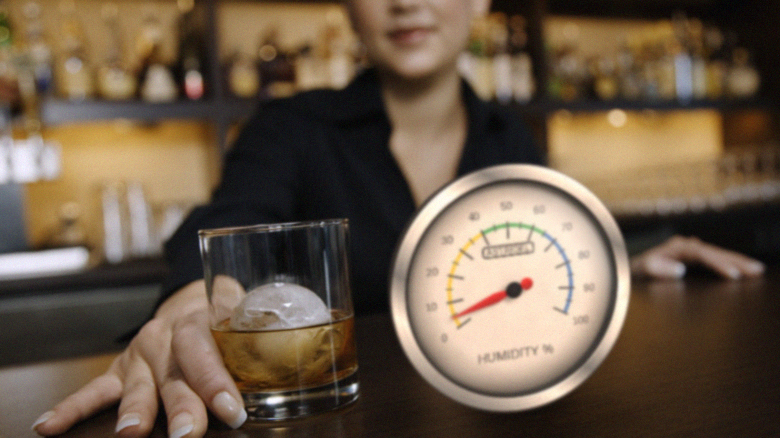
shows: 5 %
